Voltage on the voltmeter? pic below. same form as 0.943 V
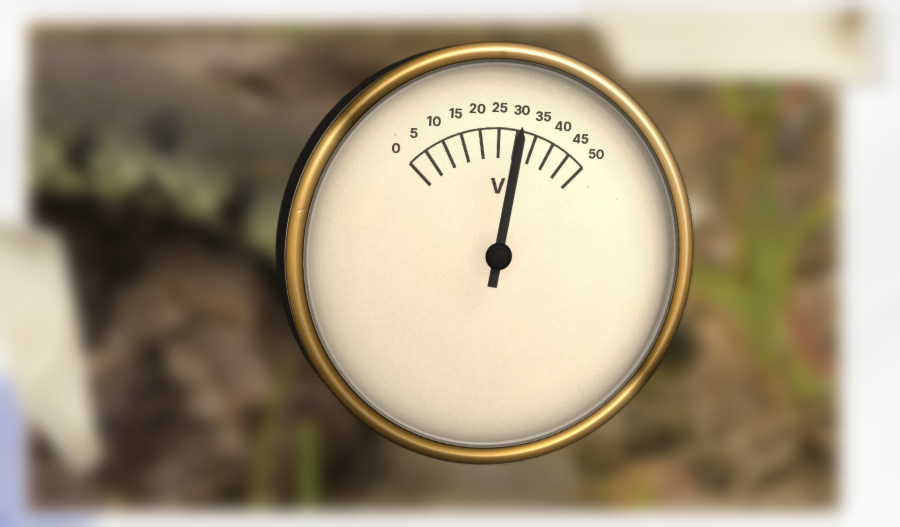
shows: 30 V
